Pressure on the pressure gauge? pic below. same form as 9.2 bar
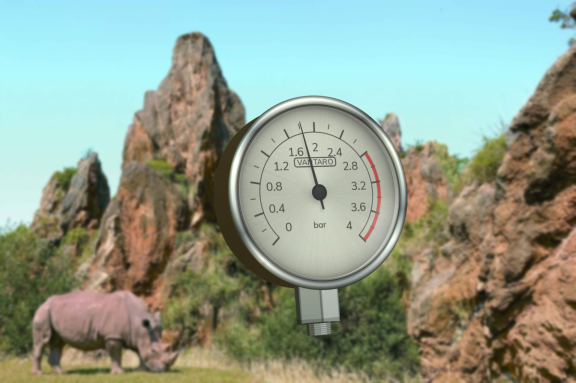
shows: 1.8 bar
